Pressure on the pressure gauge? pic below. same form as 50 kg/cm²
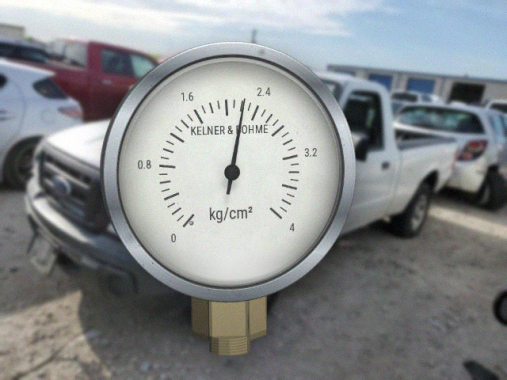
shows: 2.2 kg/cm²
